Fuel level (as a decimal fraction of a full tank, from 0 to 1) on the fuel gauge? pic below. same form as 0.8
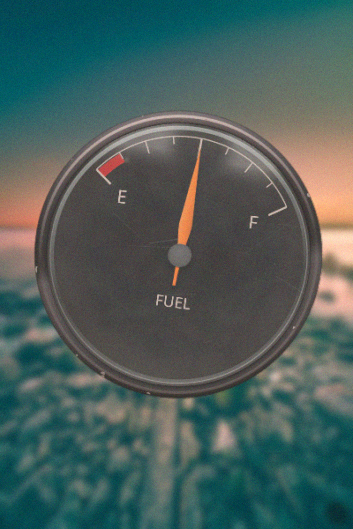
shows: 0.5
